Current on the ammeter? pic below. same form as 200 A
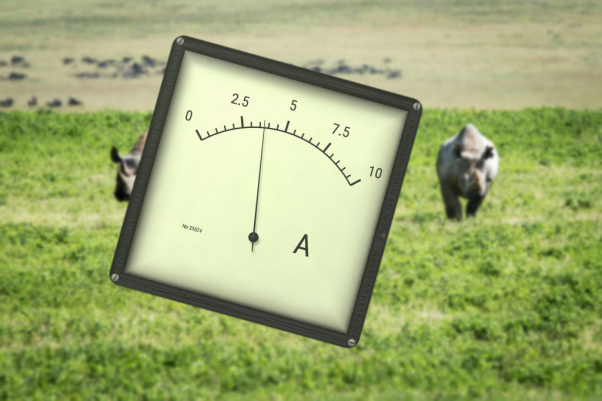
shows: 3.75 A
